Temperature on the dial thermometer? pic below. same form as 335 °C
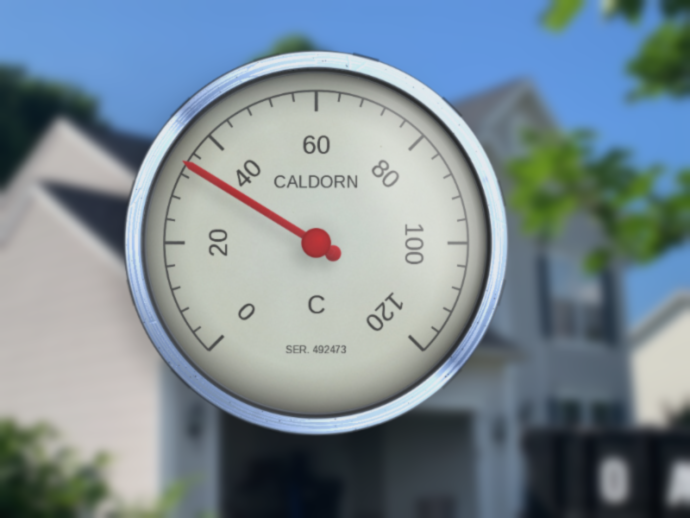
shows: 34 °C
